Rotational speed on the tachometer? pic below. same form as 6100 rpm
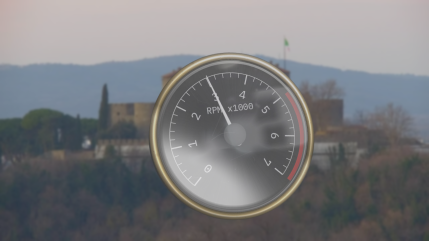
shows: 3000 rpm
